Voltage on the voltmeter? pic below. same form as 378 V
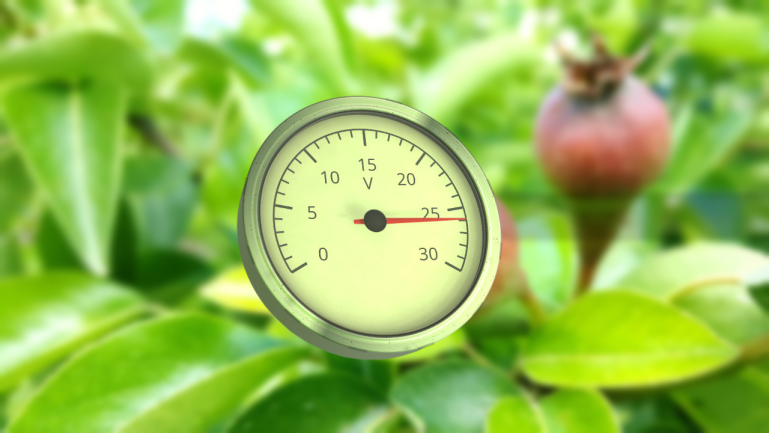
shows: 26 V
